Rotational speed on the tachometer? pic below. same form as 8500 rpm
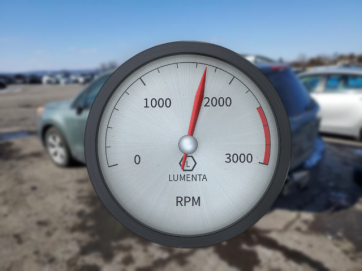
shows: 1700 rpm
